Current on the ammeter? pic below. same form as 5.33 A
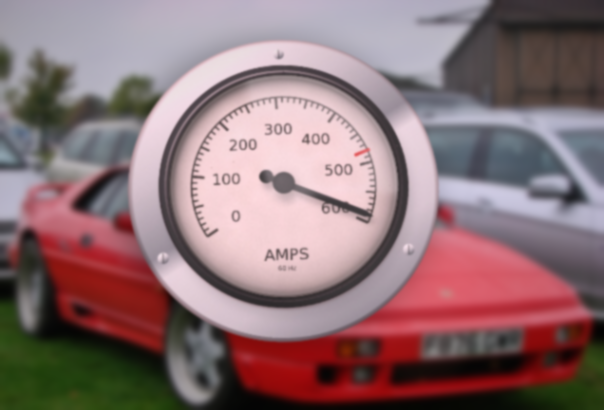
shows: 590 A
